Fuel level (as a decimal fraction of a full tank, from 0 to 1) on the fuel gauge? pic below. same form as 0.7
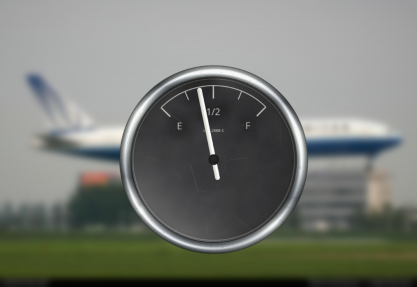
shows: 0.375
